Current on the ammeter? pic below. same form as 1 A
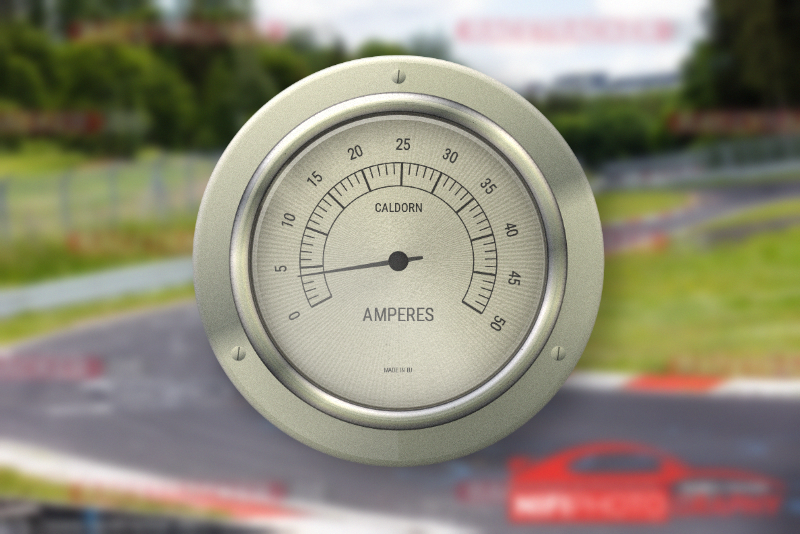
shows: 4 A
